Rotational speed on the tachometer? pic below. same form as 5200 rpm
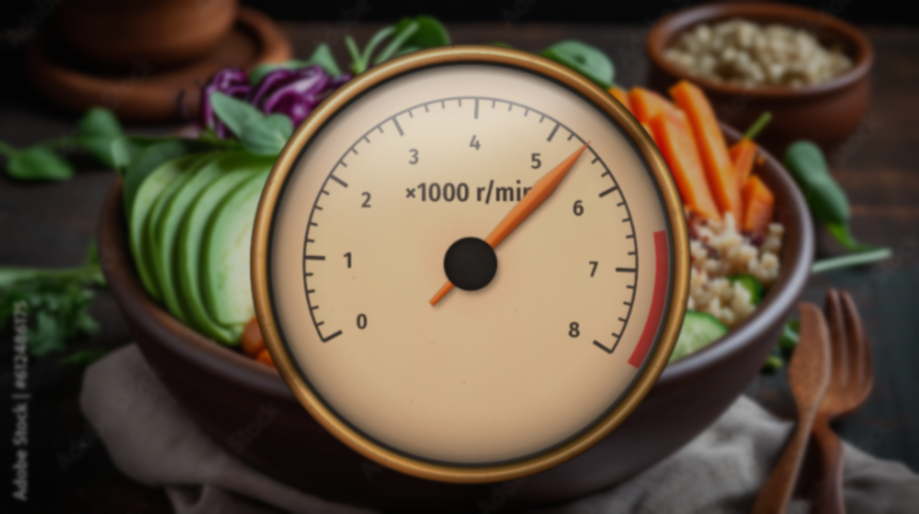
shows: 5400 rpm
